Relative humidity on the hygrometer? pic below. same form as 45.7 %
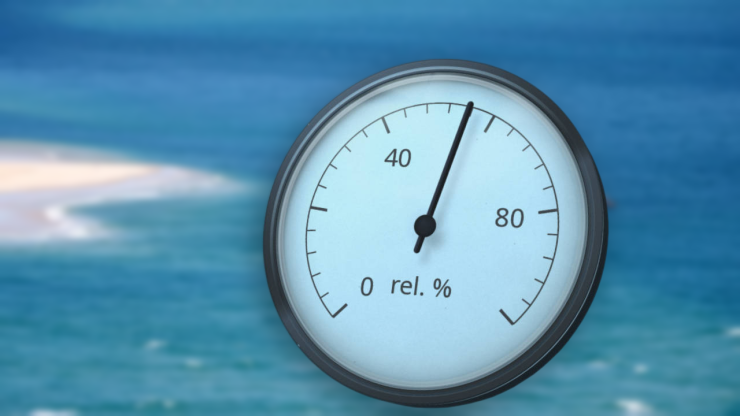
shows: 56 %
